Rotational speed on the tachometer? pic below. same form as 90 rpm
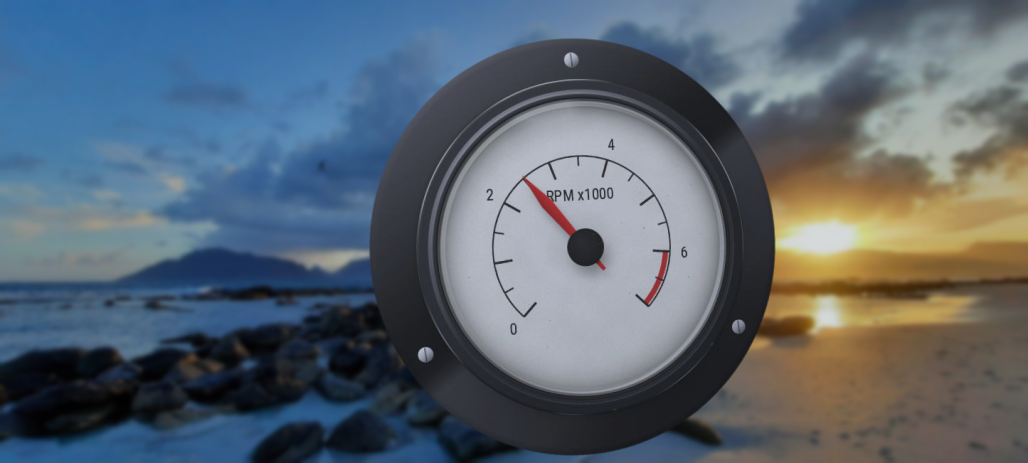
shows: 2500 rpm
